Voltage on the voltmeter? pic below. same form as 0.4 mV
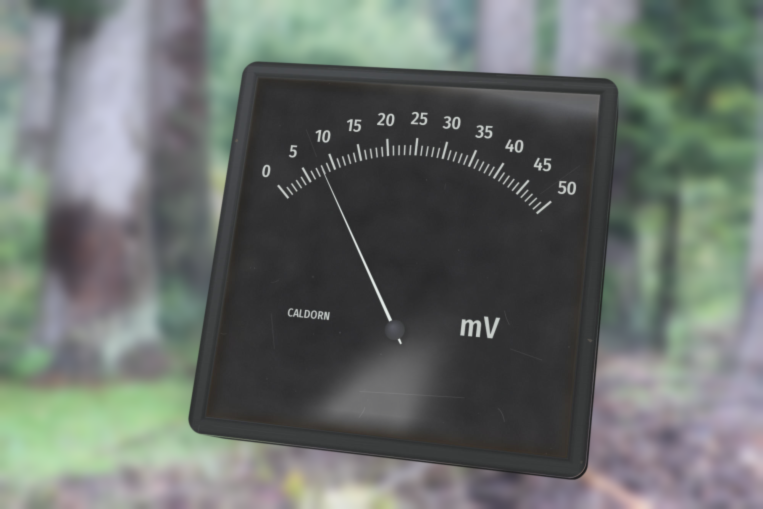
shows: 8 mV
